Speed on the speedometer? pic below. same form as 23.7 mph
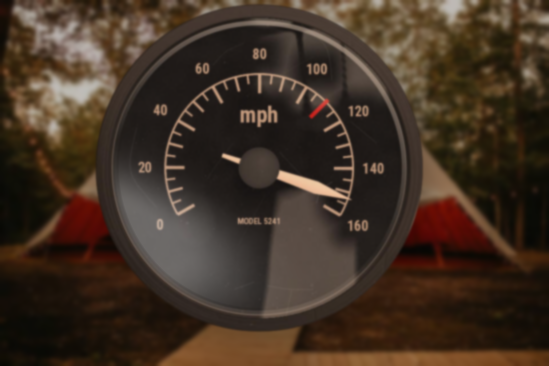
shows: 152.5 mph
